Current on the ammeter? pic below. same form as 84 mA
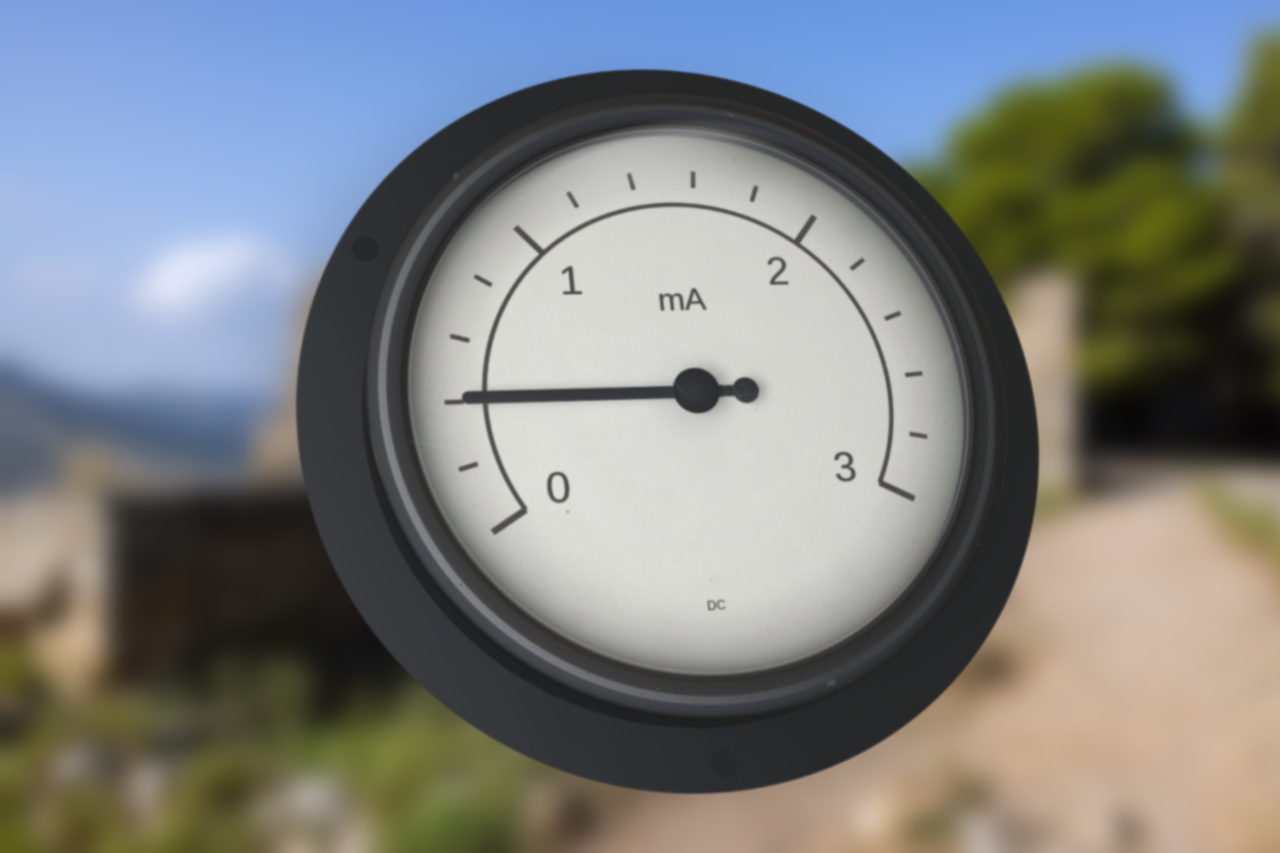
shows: 0.4 mA
